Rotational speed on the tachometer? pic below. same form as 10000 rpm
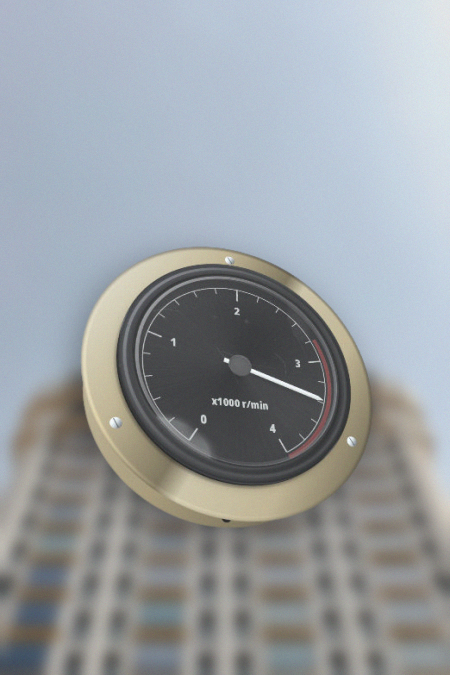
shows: 3400 rpm
